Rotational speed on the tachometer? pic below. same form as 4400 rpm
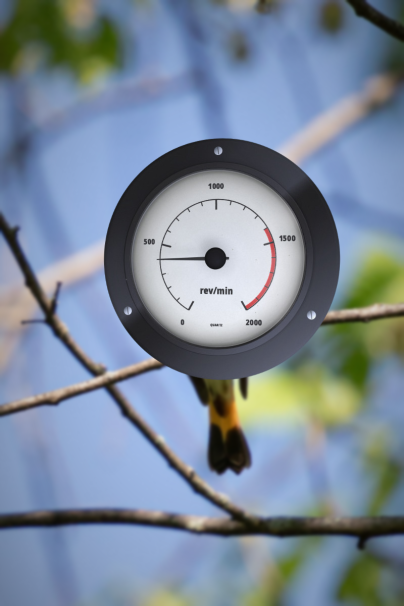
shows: 400 rpm
